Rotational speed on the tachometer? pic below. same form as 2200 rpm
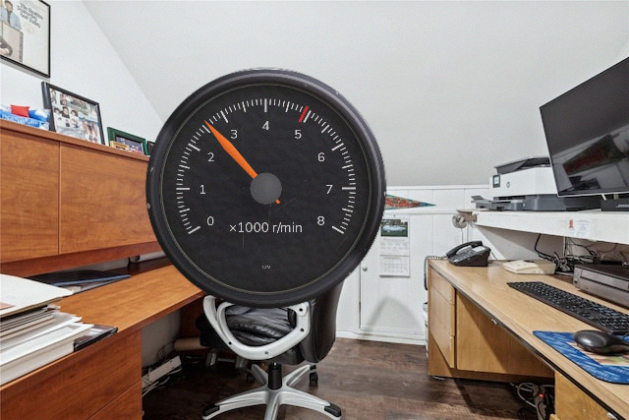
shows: 2600 rpm
